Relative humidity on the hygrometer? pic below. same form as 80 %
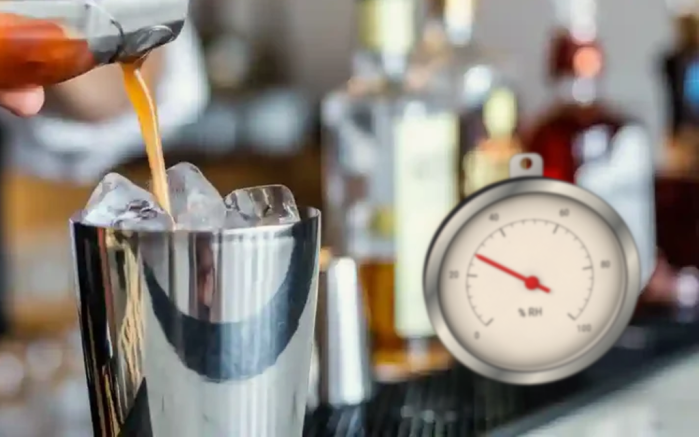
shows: 28 %
